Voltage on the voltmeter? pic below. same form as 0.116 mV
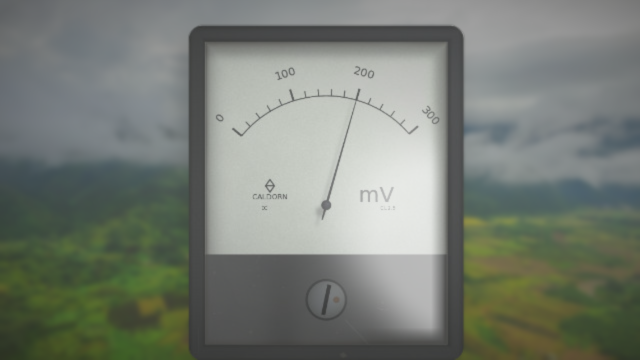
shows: 200 mV
